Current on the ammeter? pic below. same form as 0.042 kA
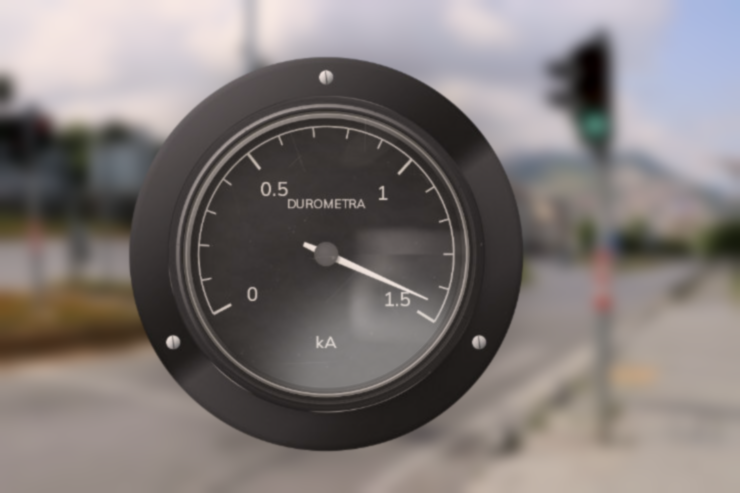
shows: 1.45 kA
